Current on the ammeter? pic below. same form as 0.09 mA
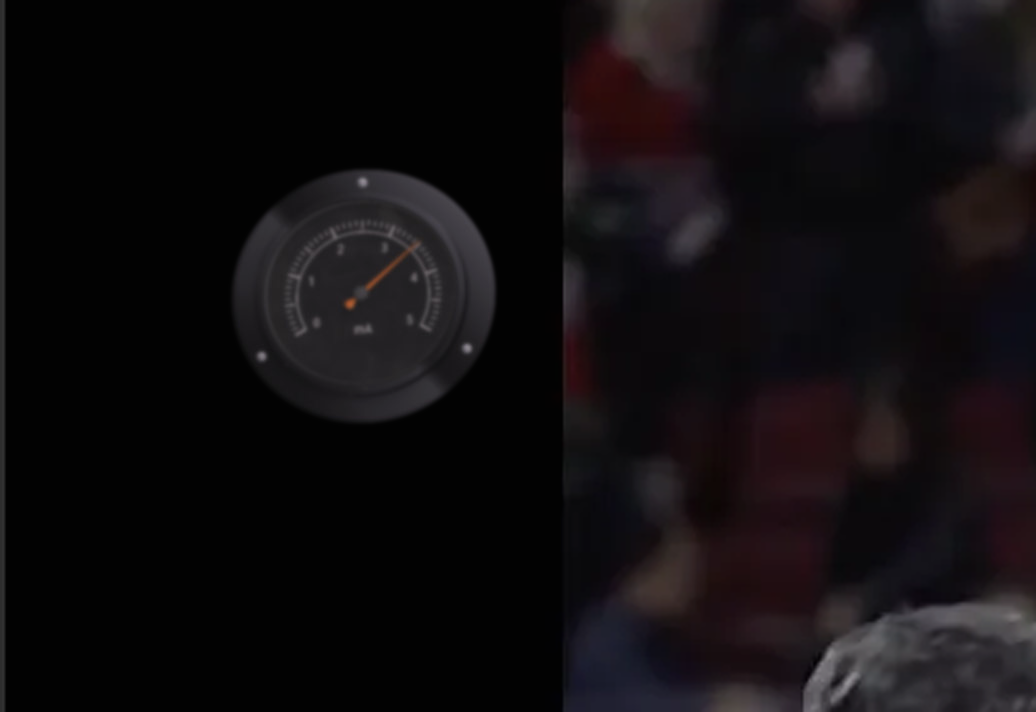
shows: 3.5 mA
